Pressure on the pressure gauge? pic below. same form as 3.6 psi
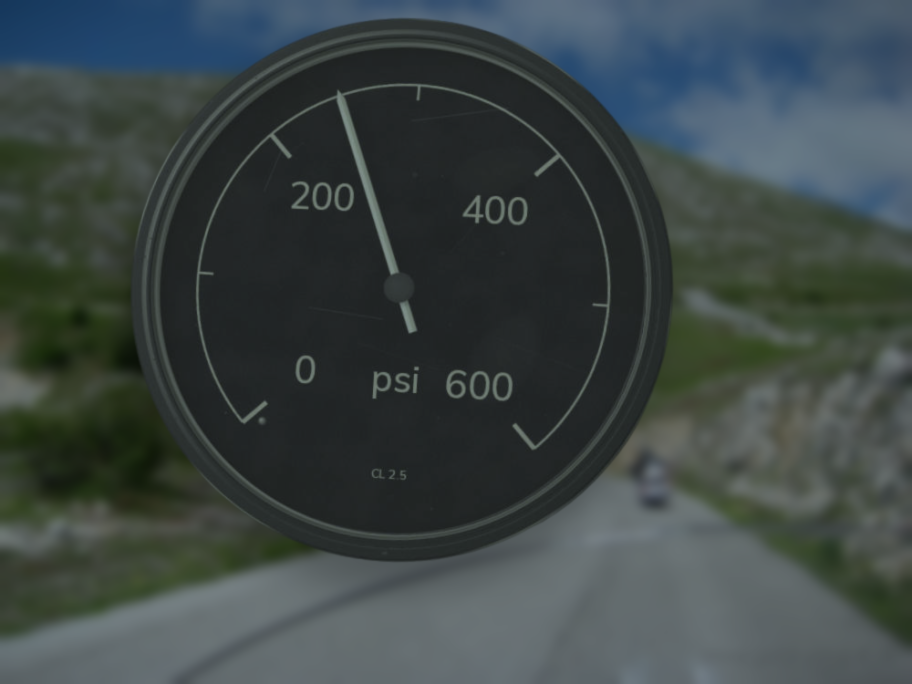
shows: 250 psi
